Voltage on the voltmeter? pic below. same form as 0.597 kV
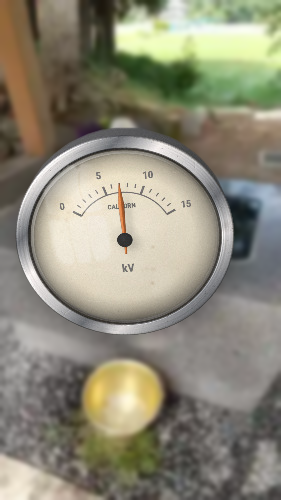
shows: 7 kV
